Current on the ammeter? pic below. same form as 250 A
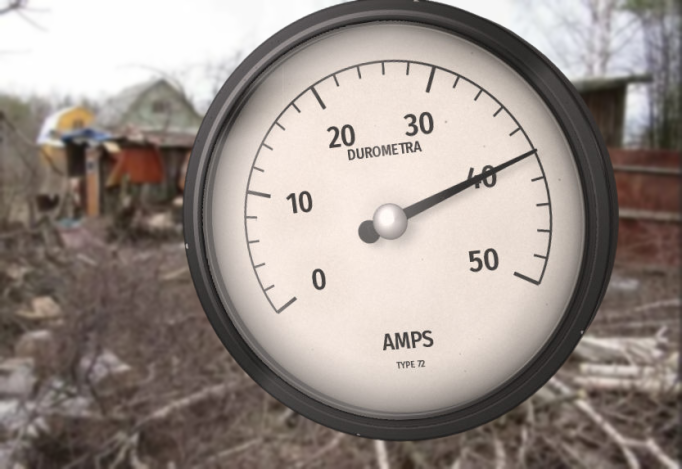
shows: 40 A
